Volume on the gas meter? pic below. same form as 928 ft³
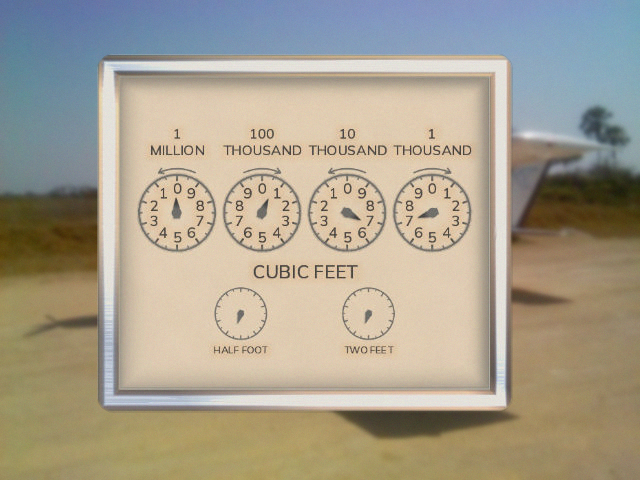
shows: 6700 ft³
